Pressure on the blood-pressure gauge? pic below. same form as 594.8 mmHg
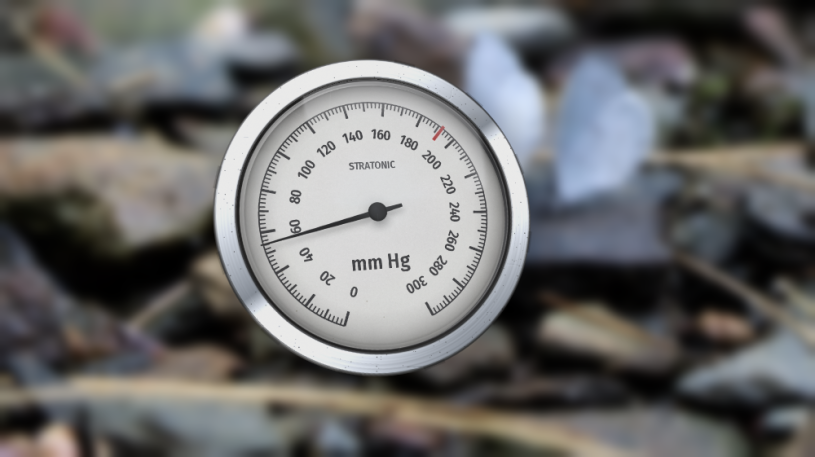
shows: 54 mmHg
